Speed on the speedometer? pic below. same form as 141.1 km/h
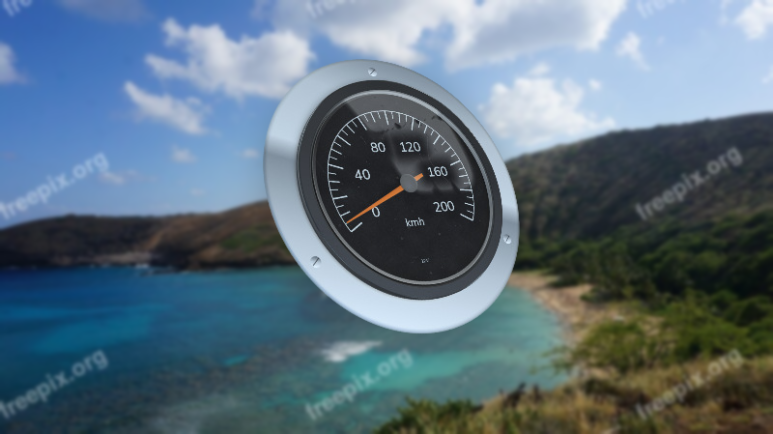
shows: 5 km/h
